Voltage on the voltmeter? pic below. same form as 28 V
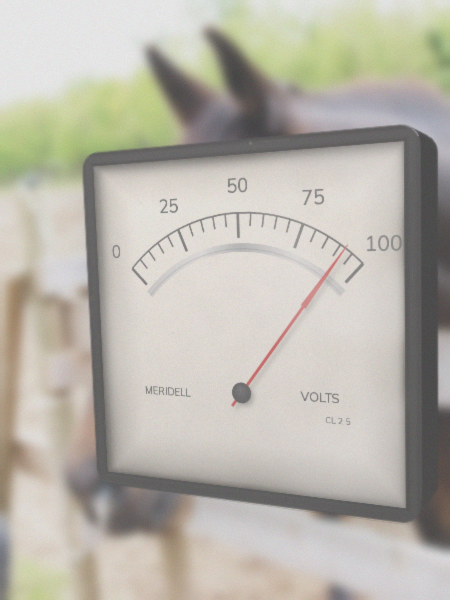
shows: 92.5 V
